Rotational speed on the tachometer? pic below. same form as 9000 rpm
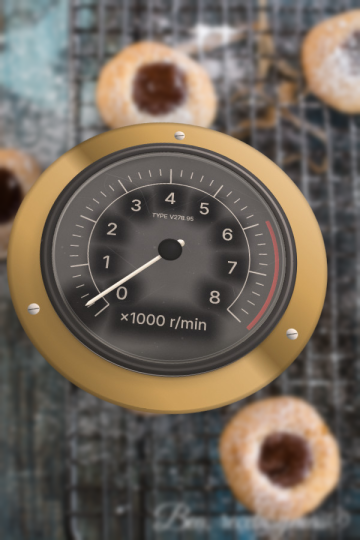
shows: 200 rpm
